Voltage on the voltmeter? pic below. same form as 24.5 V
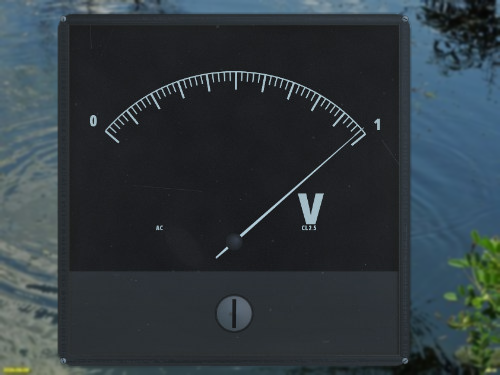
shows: 0.98 V
